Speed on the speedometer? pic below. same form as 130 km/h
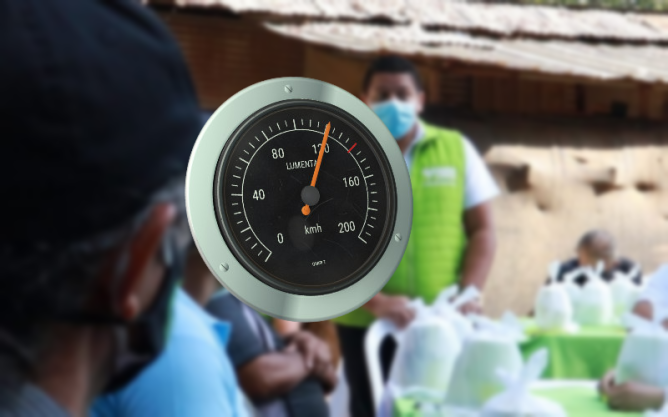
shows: 120 km/h
